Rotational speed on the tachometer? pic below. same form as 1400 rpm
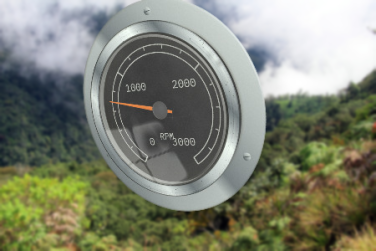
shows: 700 rpm
